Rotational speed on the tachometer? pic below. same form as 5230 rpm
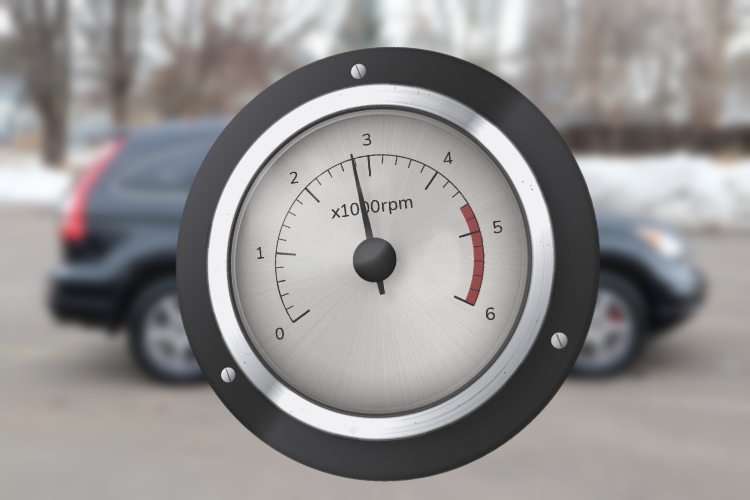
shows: 2800 rpm
